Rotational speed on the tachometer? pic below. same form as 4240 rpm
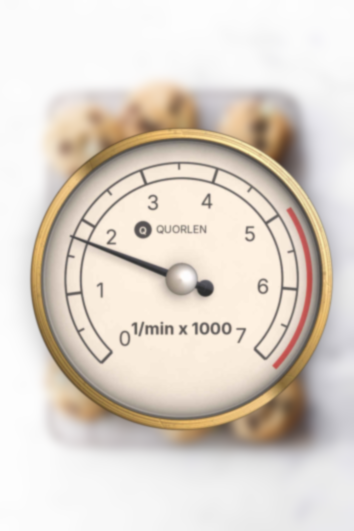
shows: 1750 rpm
